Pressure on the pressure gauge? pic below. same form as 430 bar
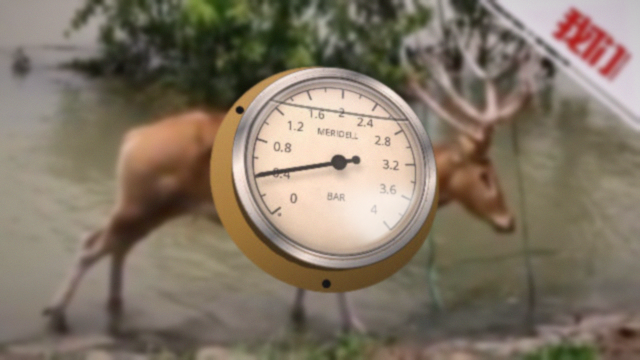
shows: 0.4 bar
